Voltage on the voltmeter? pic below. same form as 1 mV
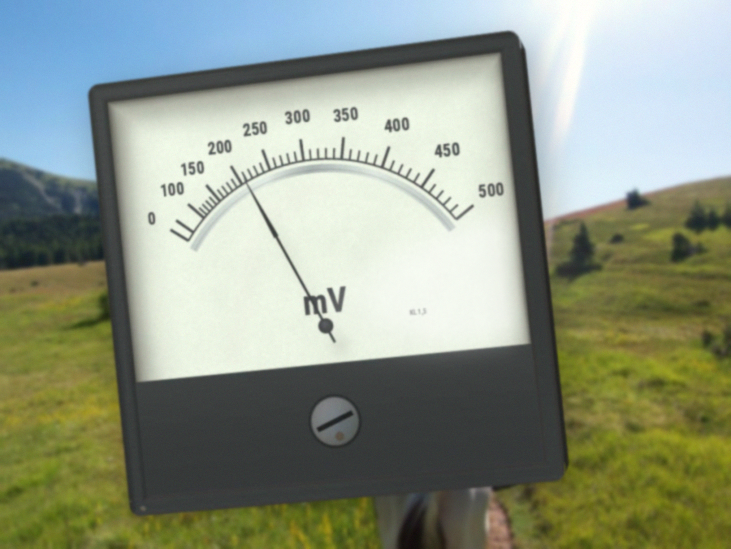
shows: 210 mV
